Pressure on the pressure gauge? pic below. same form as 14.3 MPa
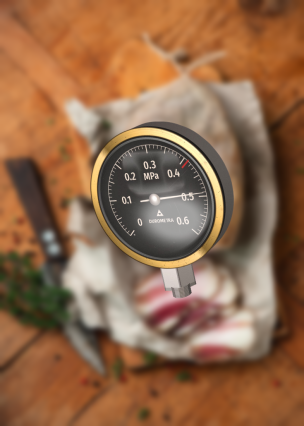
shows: 0.49 MPa
